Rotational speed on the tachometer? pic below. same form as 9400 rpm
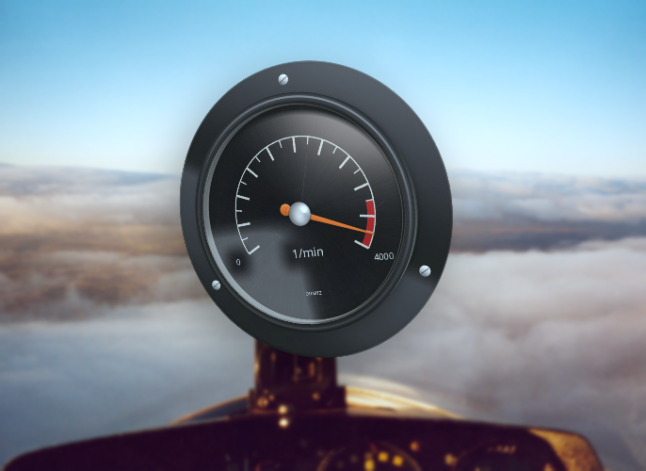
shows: 3800 rpm
